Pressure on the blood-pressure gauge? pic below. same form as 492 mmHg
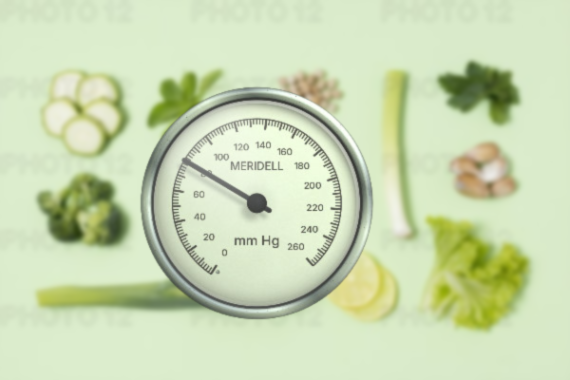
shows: 80 mmHg
